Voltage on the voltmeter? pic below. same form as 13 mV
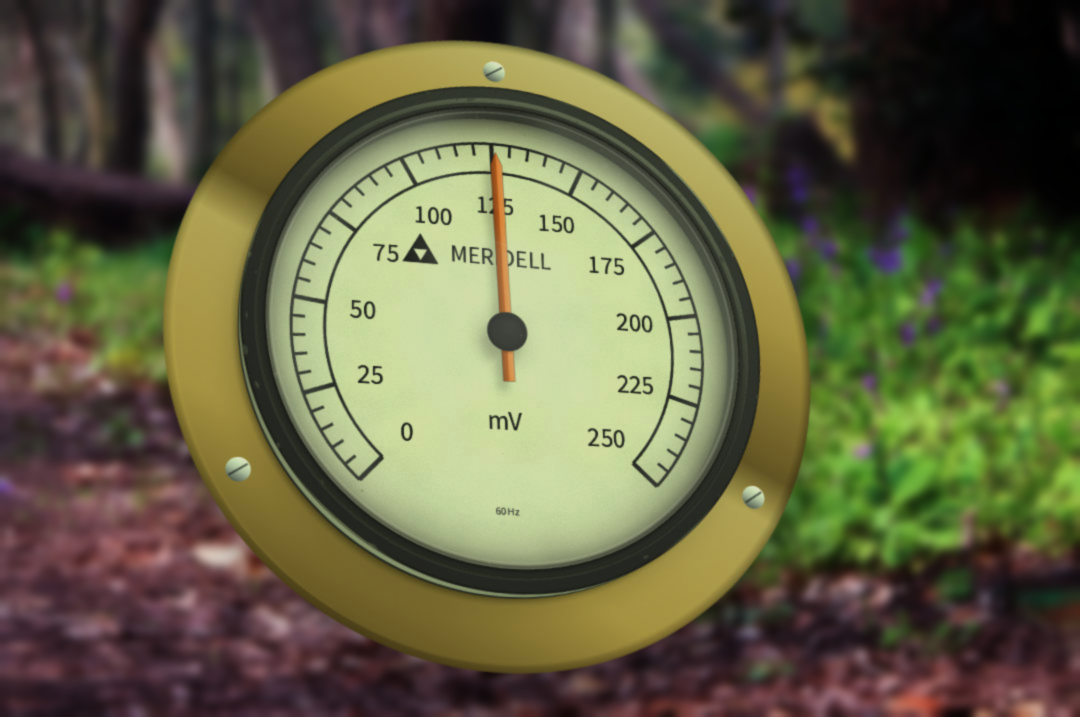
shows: 125 mV
